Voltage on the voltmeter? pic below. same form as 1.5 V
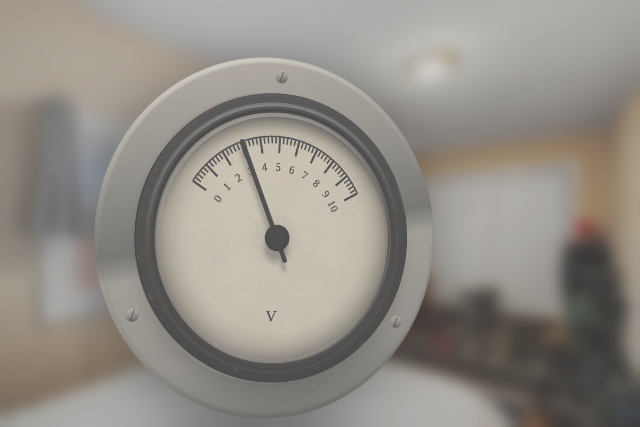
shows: 3 V
